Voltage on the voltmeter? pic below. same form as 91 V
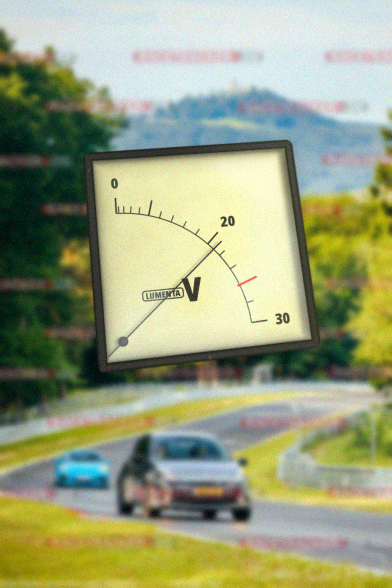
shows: 21 V
